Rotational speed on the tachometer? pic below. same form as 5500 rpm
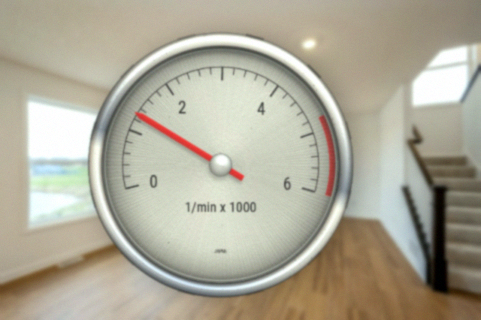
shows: 1300 rpm
